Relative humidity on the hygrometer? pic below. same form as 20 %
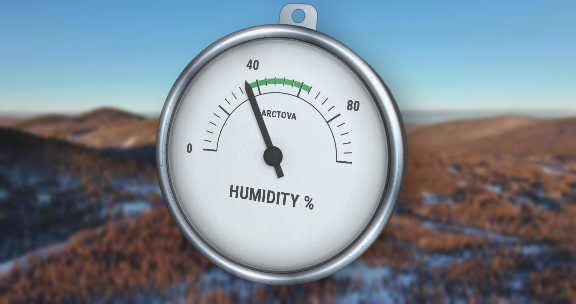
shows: 36 %
